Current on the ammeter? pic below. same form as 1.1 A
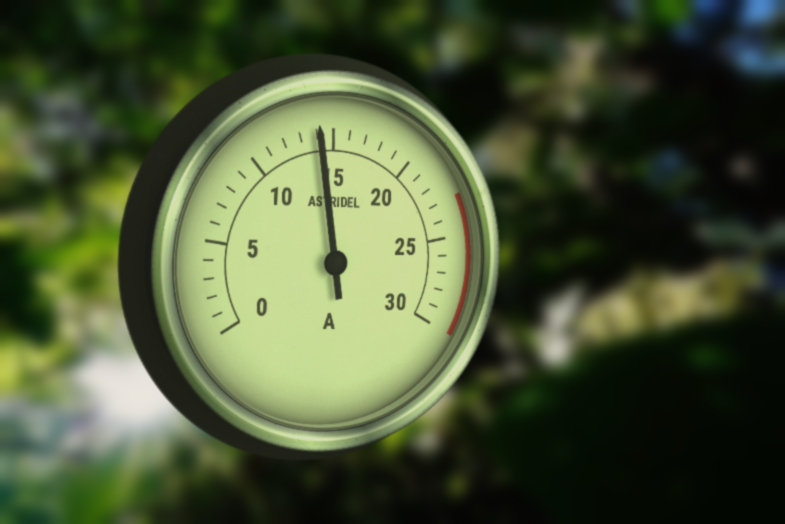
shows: 14 A
